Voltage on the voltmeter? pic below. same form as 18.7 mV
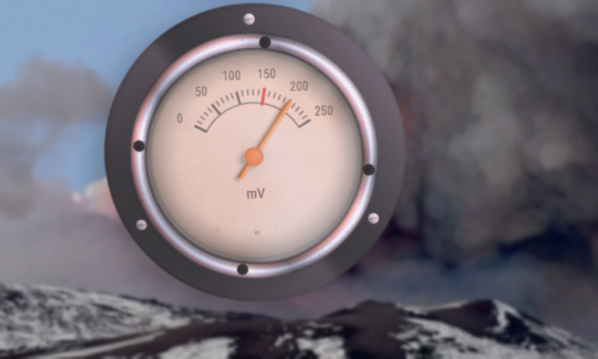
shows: 200 mV
